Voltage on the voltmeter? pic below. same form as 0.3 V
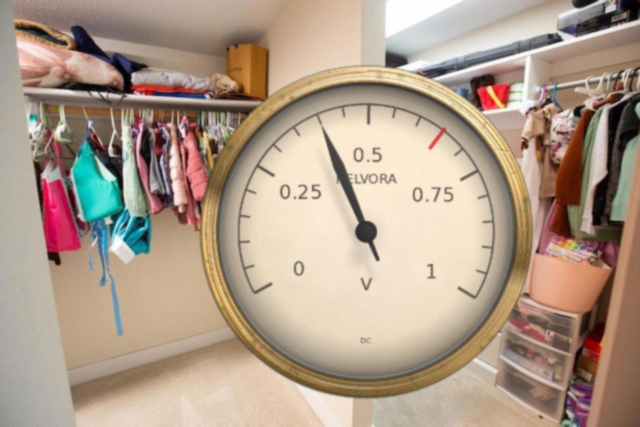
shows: 0.4 V
